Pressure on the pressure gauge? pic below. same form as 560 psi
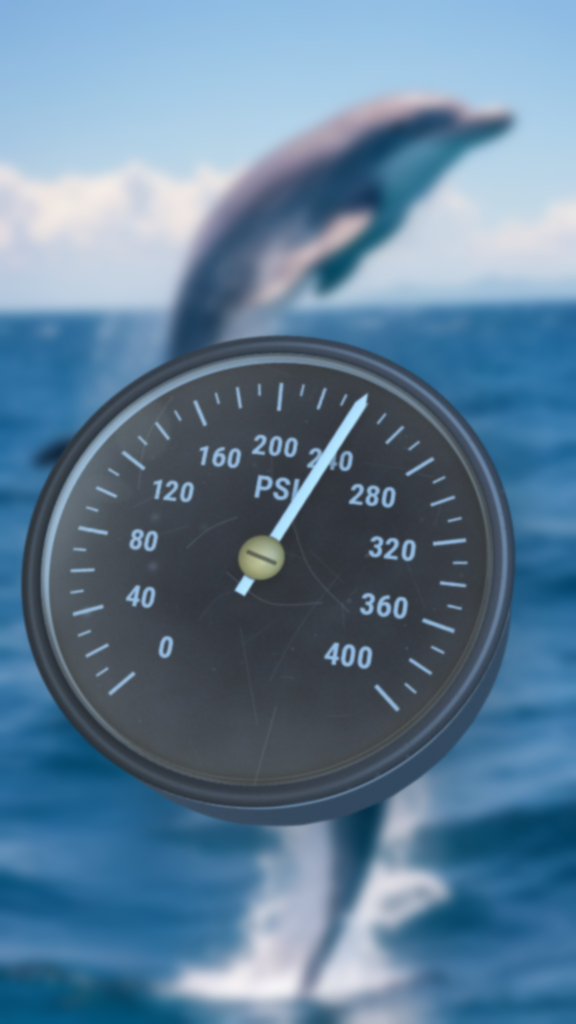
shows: 240 psi
